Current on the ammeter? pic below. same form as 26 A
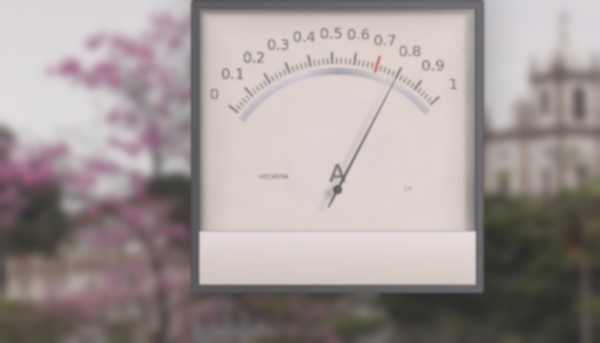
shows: 0.8 A
